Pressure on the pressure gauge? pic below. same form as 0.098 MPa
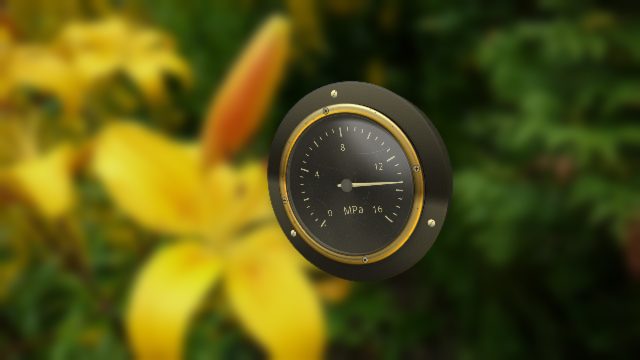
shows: 13.5 MPa
